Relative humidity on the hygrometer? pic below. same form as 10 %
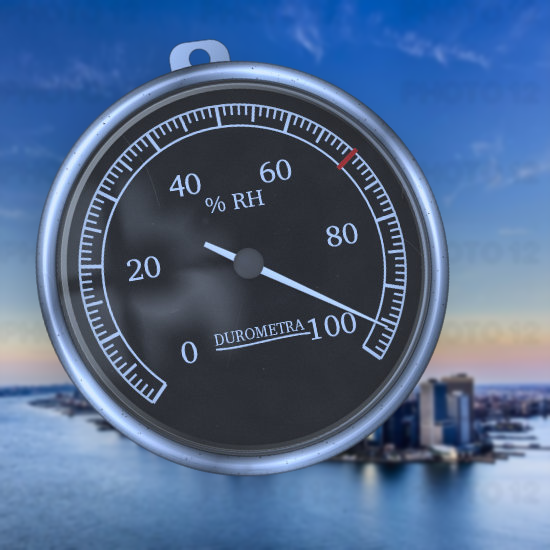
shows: 96 %
